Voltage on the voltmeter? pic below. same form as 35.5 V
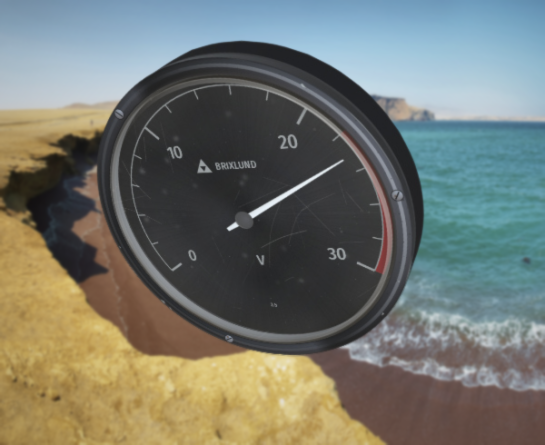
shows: 23 V
